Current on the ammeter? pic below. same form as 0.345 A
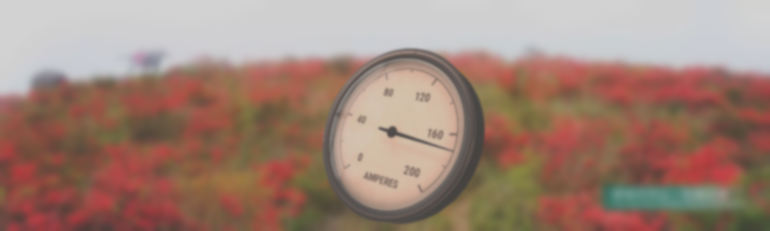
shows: 170 A
